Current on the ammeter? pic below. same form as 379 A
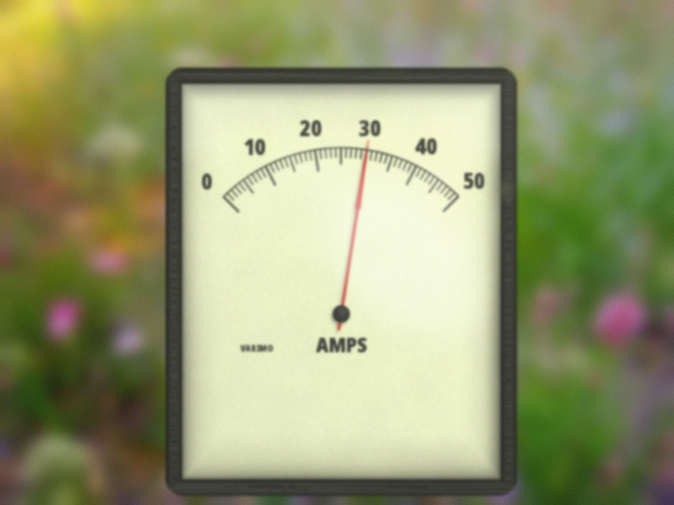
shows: 30 A
